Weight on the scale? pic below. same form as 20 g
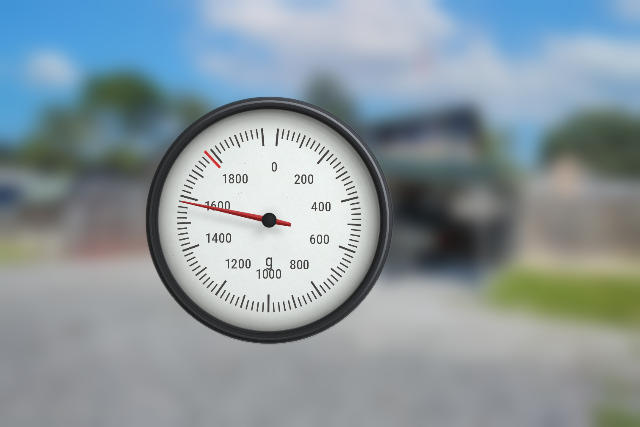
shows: 1580 g
